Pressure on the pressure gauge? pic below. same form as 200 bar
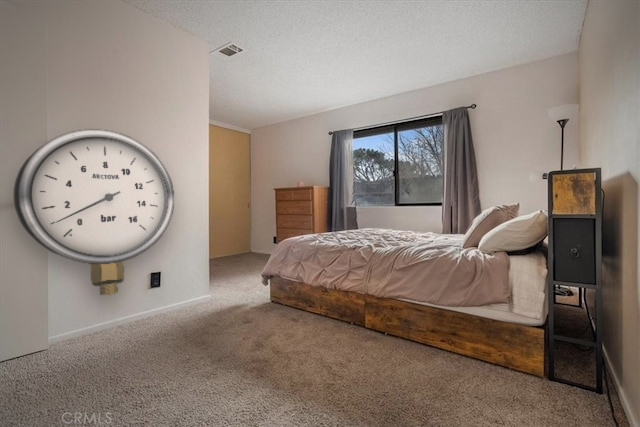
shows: 1 bar
